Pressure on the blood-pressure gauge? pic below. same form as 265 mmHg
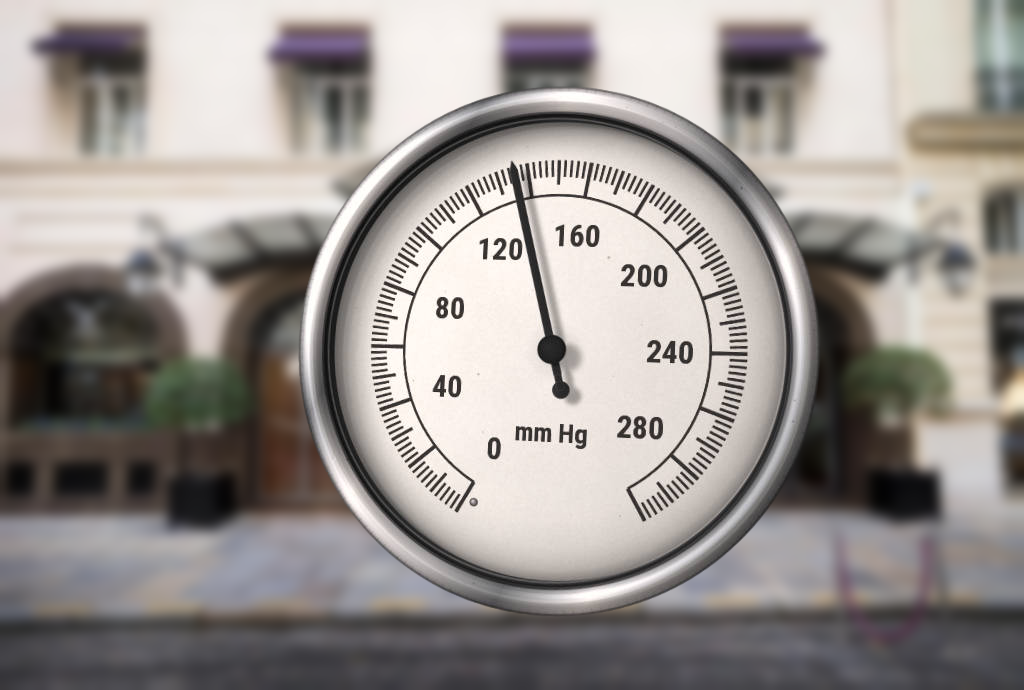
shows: 136 mmHg
